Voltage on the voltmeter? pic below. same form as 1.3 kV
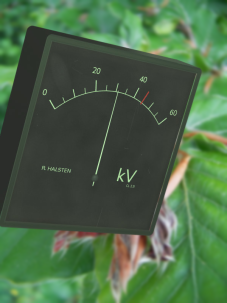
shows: 30 kV
